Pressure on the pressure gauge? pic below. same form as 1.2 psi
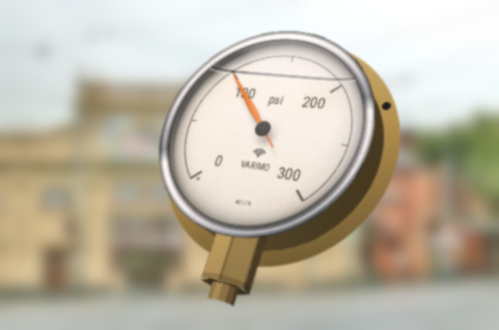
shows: 100 psi
